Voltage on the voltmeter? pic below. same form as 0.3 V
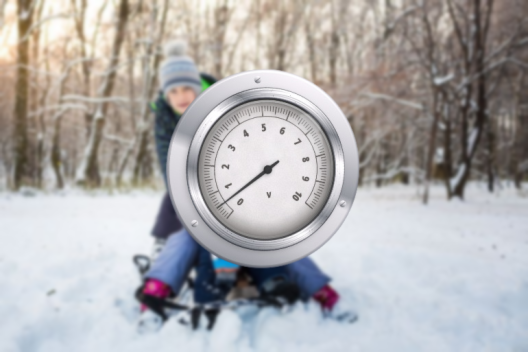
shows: 0.5 V
